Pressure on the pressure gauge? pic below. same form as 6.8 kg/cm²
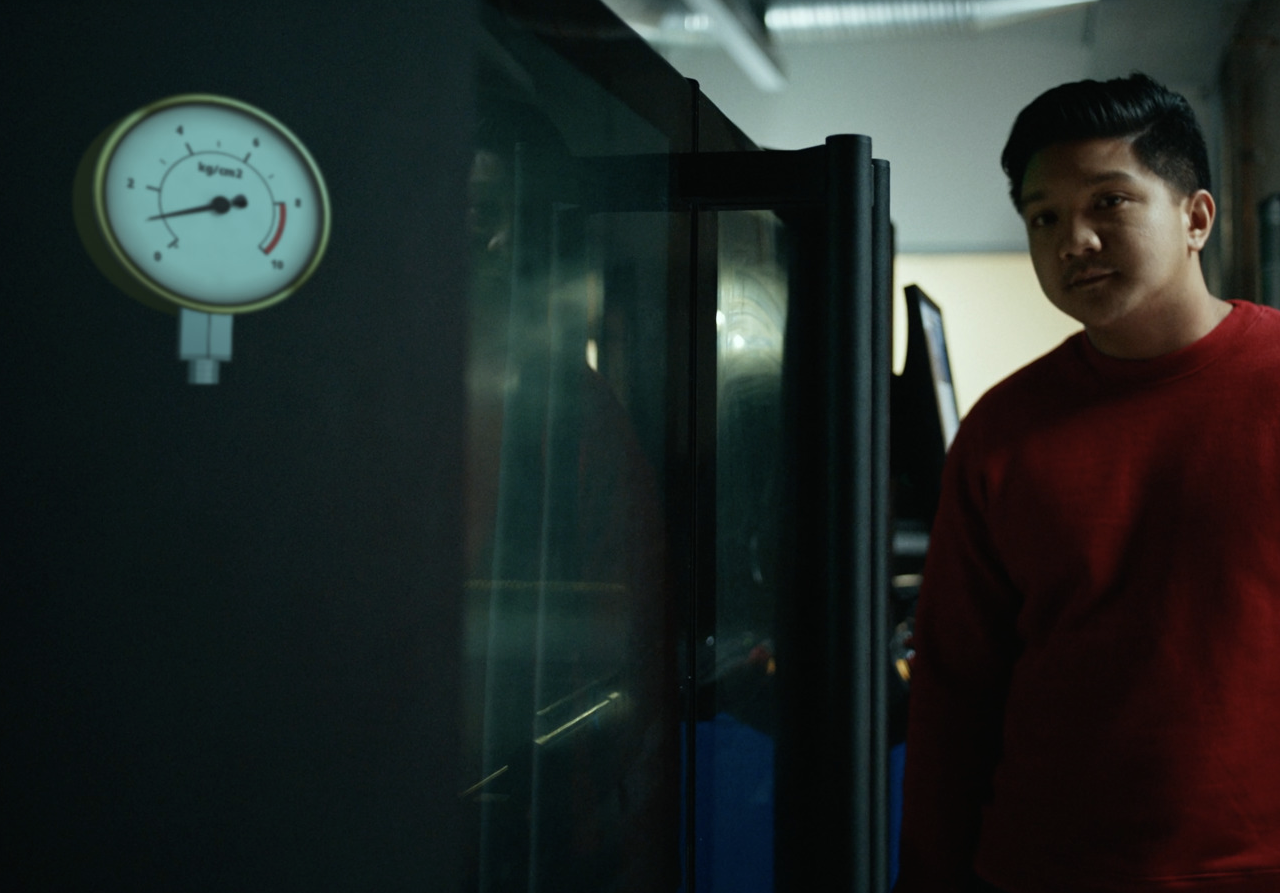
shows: 1 kg/cm²
